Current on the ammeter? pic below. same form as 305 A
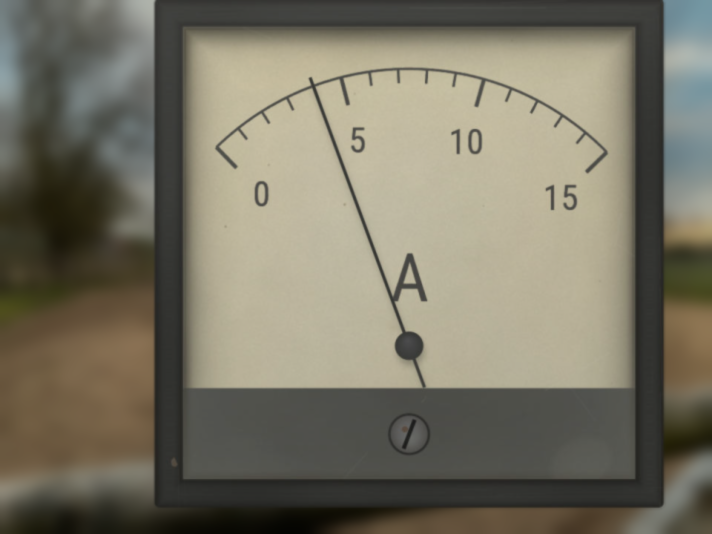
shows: 4 A
